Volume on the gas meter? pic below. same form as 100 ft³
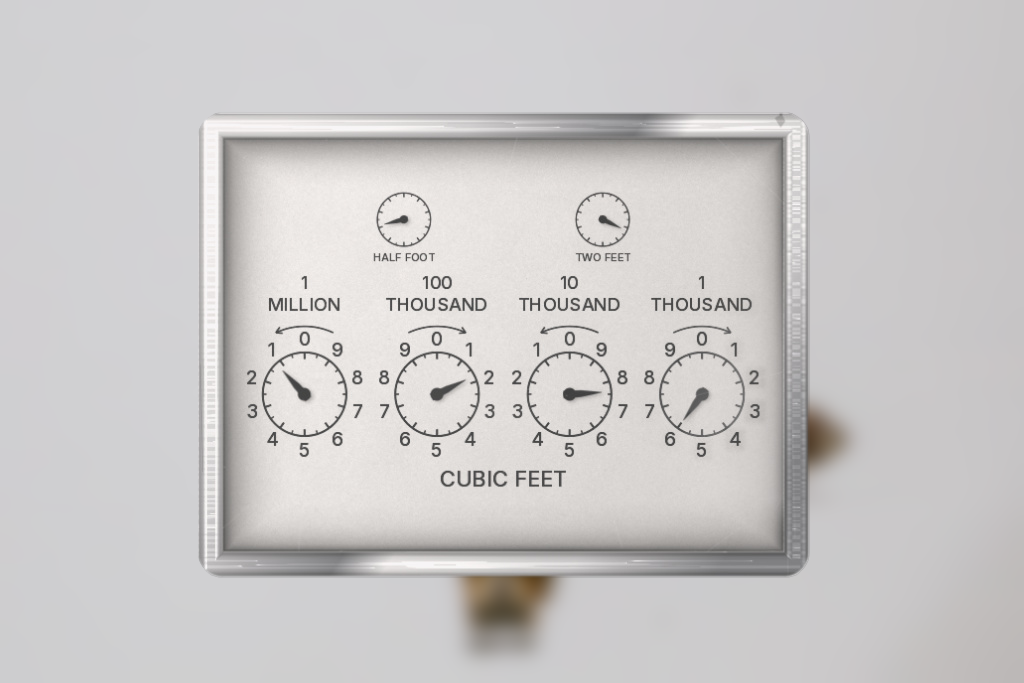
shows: 117600 ft³
